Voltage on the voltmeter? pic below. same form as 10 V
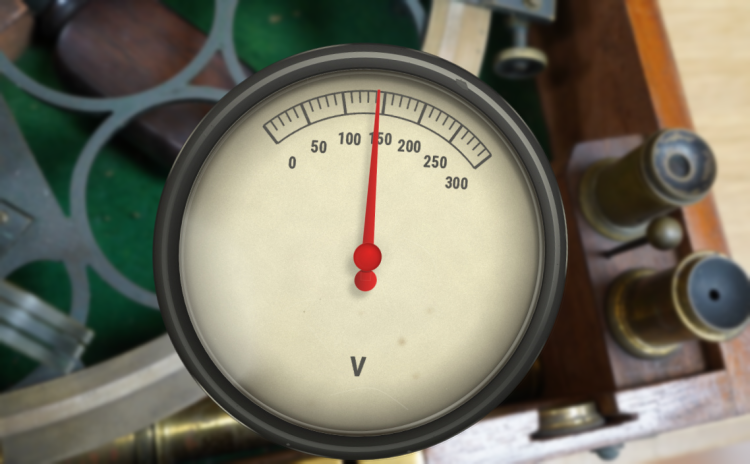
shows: 140 V
